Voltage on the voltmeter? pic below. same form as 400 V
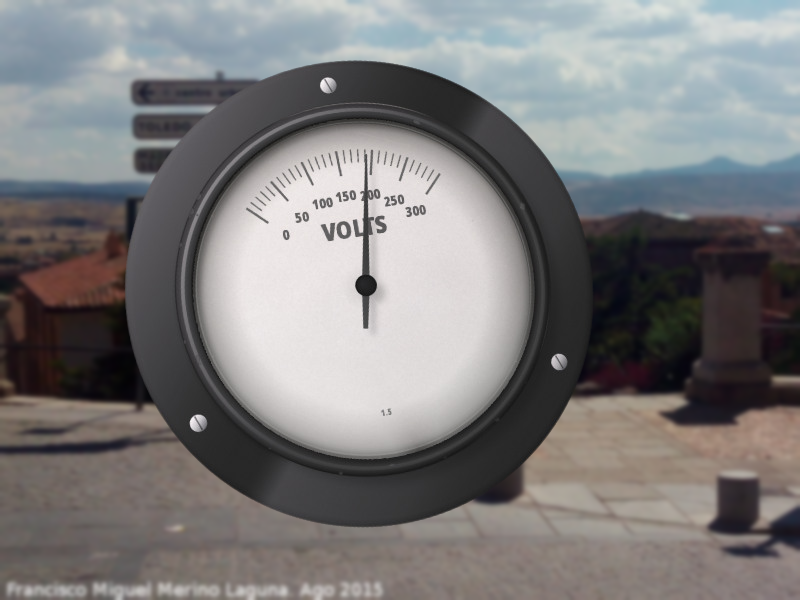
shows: 190 V
